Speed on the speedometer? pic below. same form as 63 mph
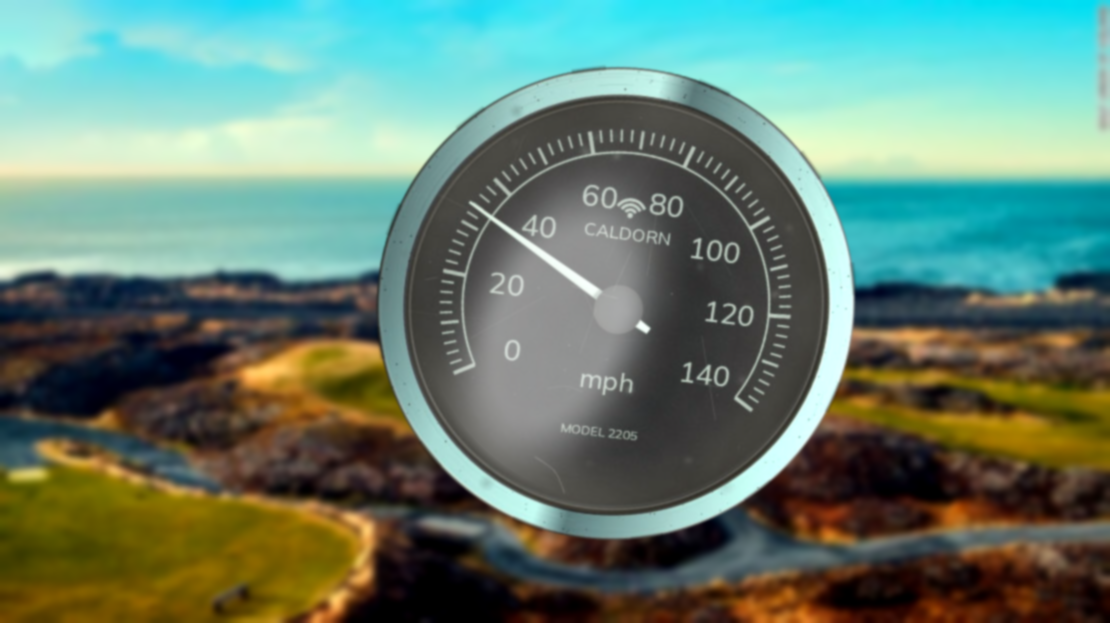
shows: 34 mph
